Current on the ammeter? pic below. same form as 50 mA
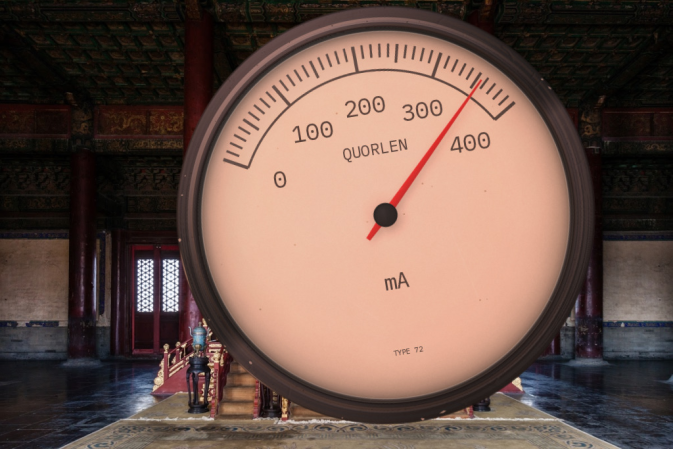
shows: 355 mA
